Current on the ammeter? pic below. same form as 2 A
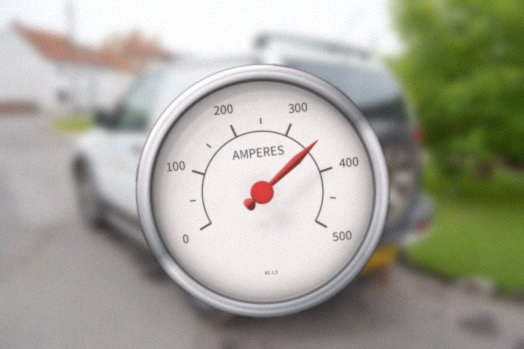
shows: 350 A
